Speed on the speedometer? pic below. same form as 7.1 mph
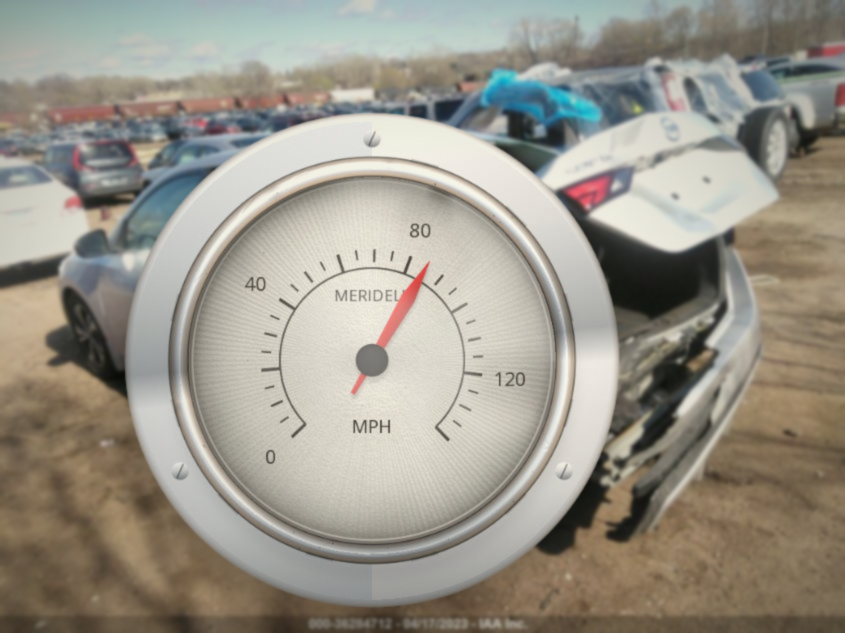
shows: 85 mph
